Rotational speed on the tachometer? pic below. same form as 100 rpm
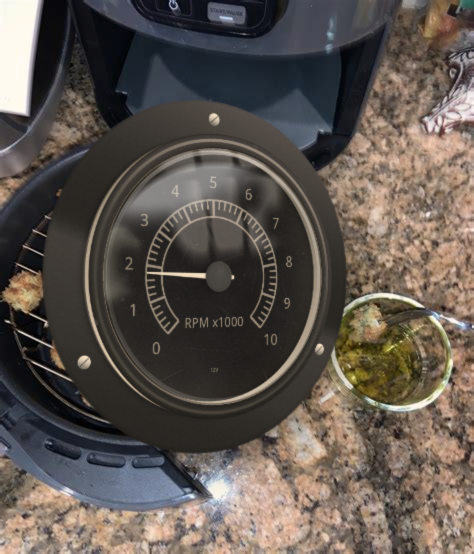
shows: 1800 rpm
